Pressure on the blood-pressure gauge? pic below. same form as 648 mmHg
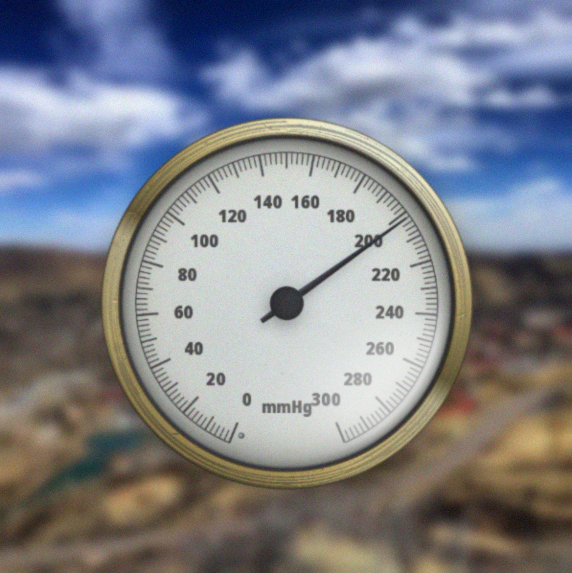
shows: 202 mmHg
